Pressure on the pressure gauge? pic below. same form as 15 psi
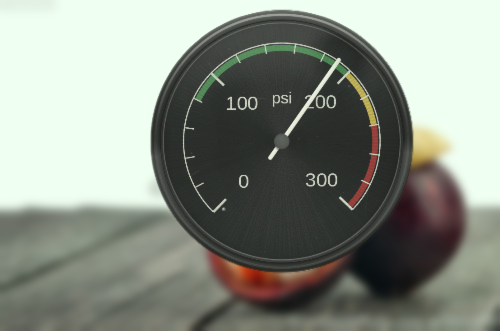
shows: 190 psi
